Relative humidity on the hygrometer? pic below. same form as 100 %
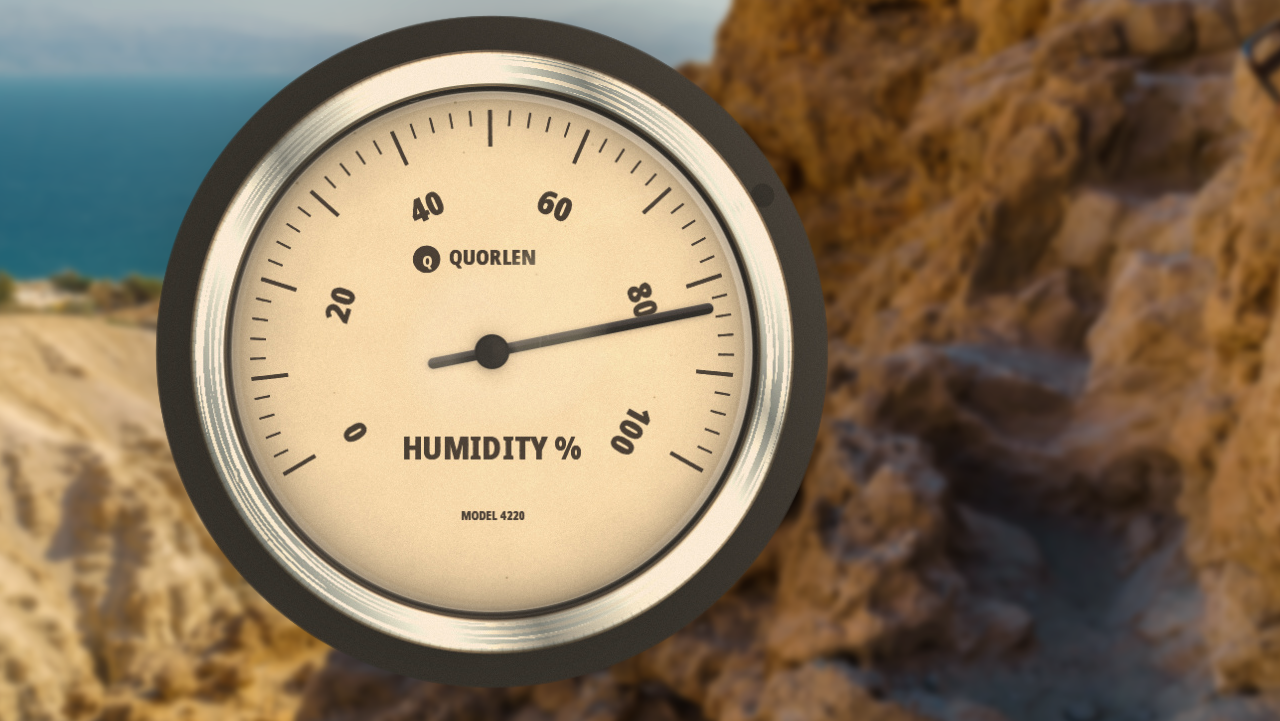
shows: 83 %
